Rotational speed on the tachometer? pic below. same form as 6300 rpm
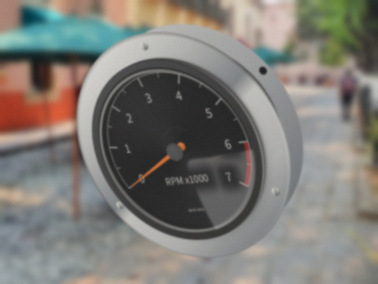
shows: 0 rpm
